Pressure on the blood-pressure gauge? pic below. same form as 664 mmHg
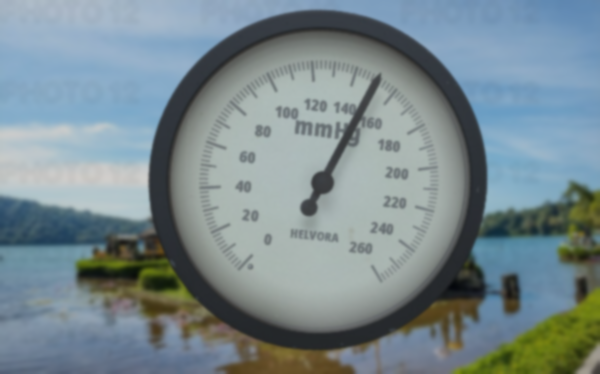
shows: 150 mmHg
